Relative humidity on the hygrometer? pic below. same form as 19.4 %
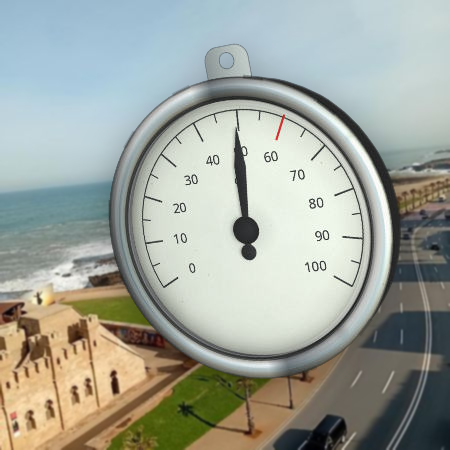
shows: 50 %
